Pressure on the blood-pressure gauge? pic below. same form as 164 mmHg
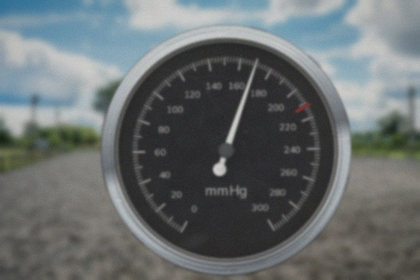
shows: 170 mmHg
